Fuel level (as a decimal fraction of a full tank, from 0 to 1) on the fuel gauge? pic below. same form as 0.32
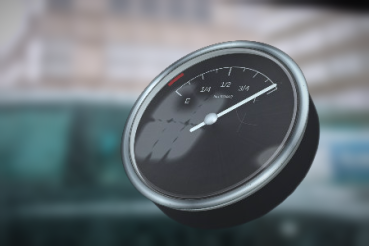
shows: 1
